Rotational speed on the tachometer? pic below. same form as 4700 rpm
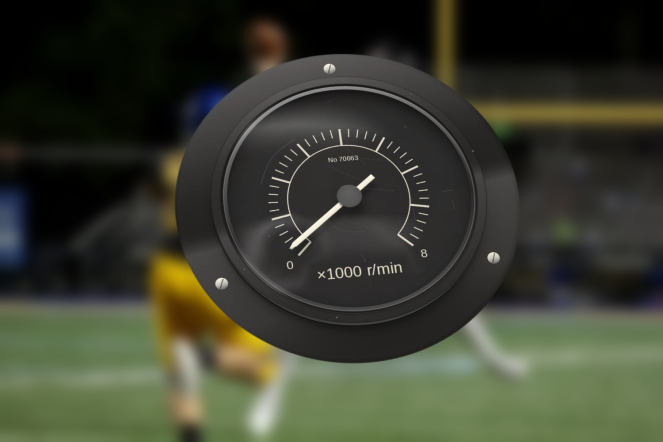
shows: 200 rpm
